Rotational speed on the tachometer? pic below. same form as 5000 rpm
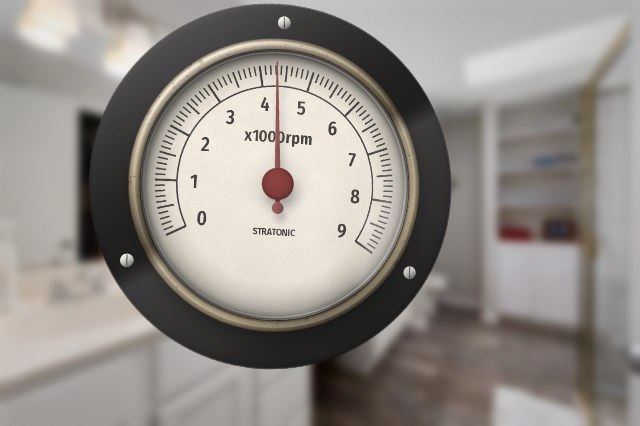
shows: 4300 rpm
